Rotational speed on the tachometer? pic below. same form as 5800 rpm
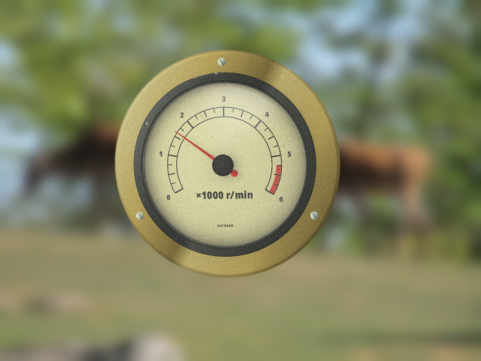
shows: 1625 rpm
